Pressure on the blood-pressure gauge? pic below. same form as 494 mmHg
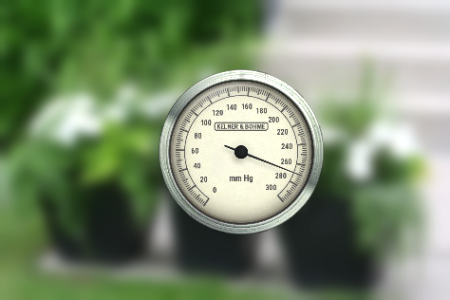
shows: 270 mmHg
